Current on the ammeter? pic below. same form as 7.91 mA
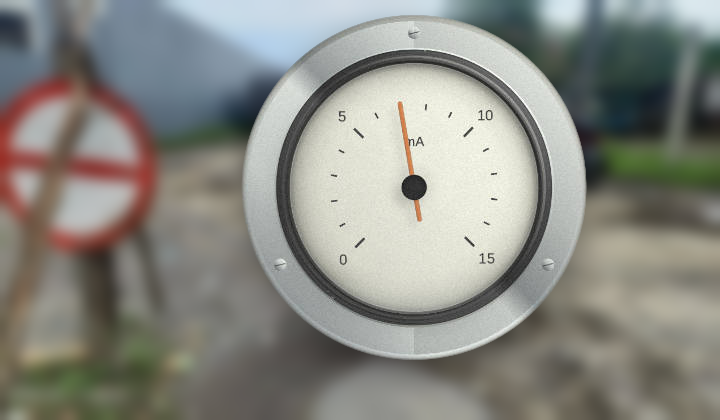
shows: 7 mA
